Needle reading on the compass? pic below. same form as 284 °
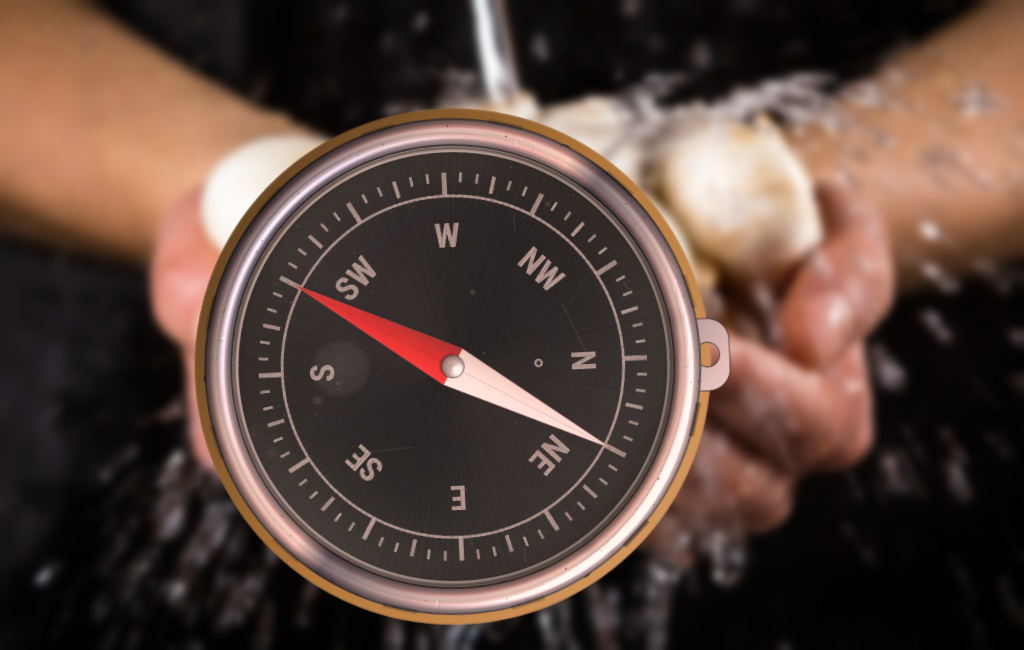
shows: 210 °
